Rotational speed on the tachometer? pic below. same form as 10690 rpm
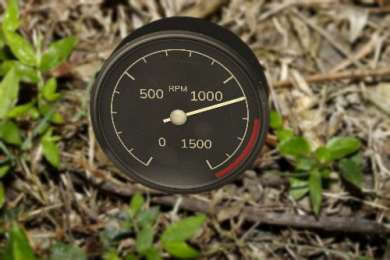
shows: 1100 rpm
